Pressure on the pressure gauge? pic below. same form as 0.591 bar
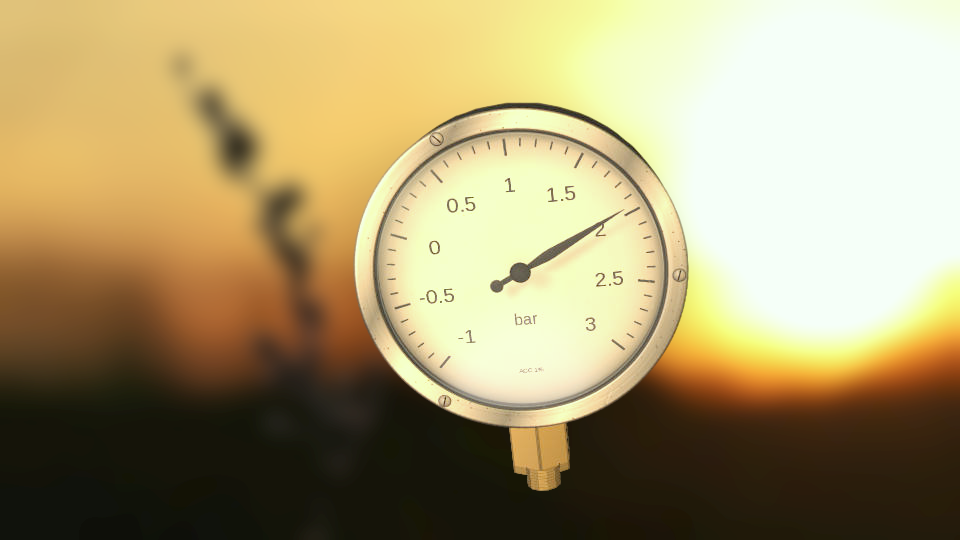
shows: 1.95 bar
